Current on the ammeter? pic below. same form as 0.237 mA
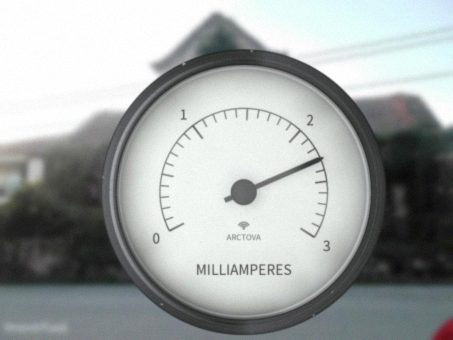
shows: 2.3 mA
